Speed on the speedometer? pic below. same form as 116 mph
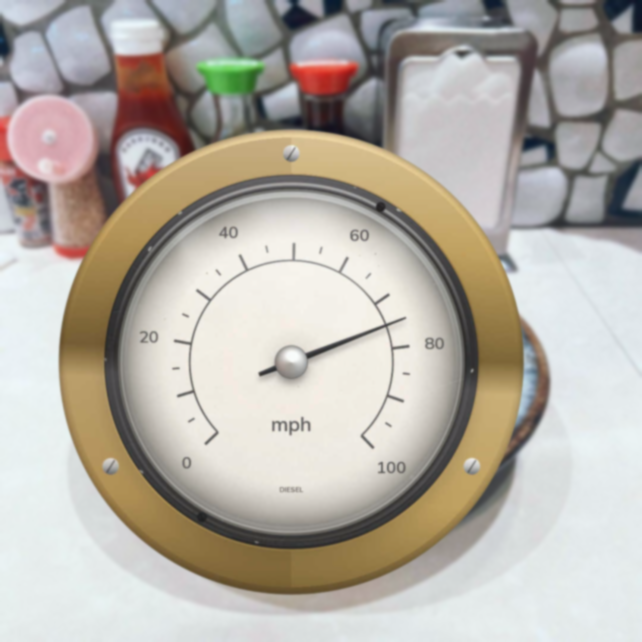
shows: 75 mph
